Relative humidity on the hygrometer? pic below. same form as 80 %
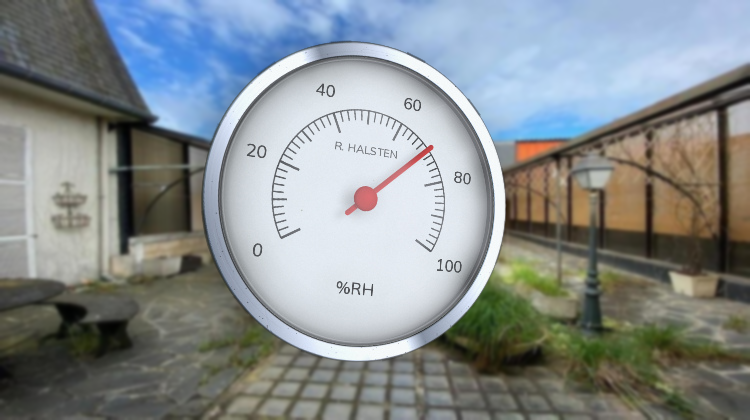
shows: 70 %
